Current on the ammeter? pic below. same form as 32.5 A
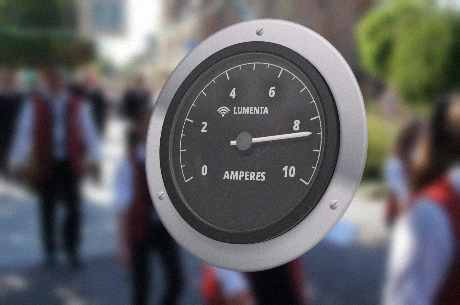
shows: 8.5 A
